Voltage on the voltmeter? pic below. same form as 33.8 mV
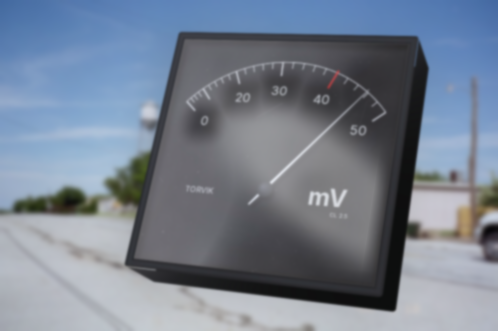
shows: 46 mV
